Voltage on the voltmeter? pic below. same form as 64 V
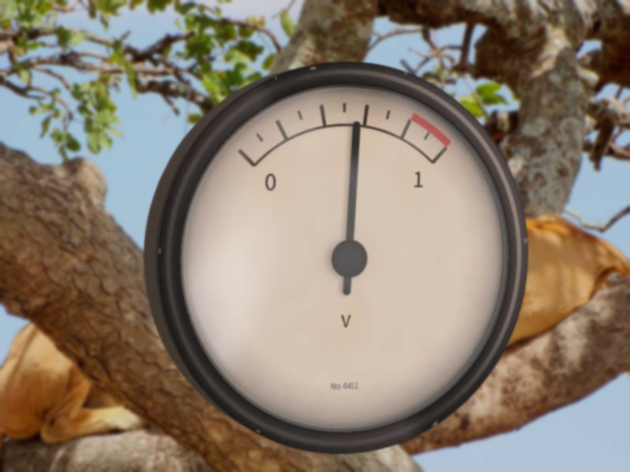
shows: 0.55 V
